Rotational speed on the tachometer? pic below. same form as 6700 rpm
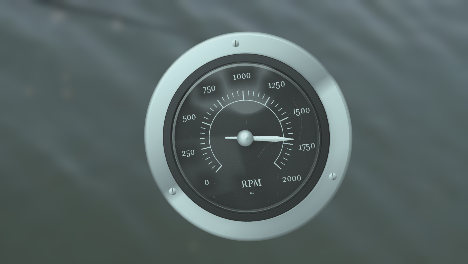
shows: 1700 rpm
